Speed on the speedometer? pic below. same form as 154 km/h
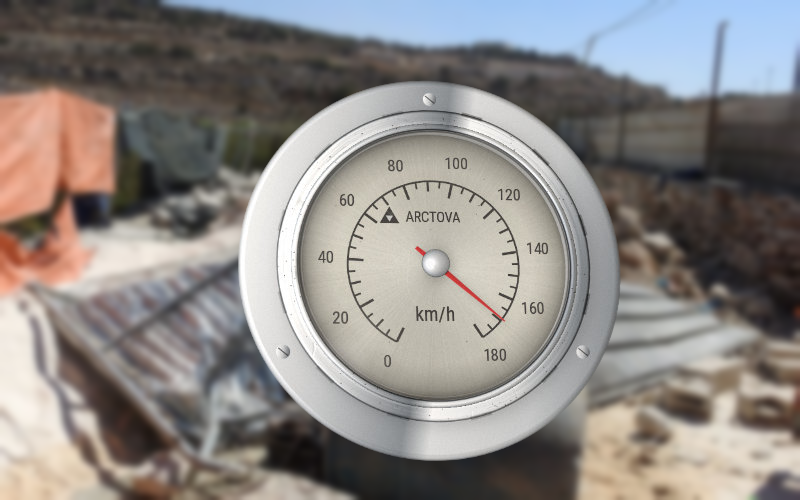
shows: 170 km/h
